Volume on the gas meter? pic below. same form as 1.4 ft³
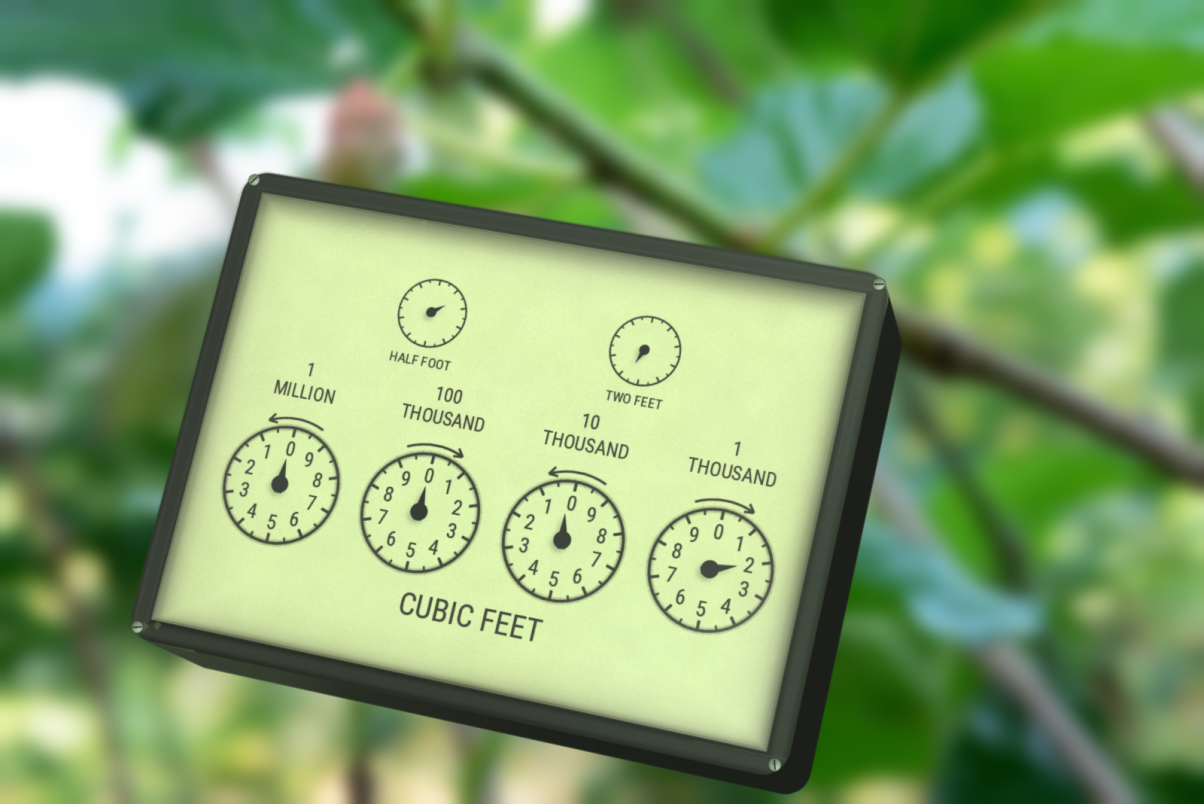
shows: 200 ft³
